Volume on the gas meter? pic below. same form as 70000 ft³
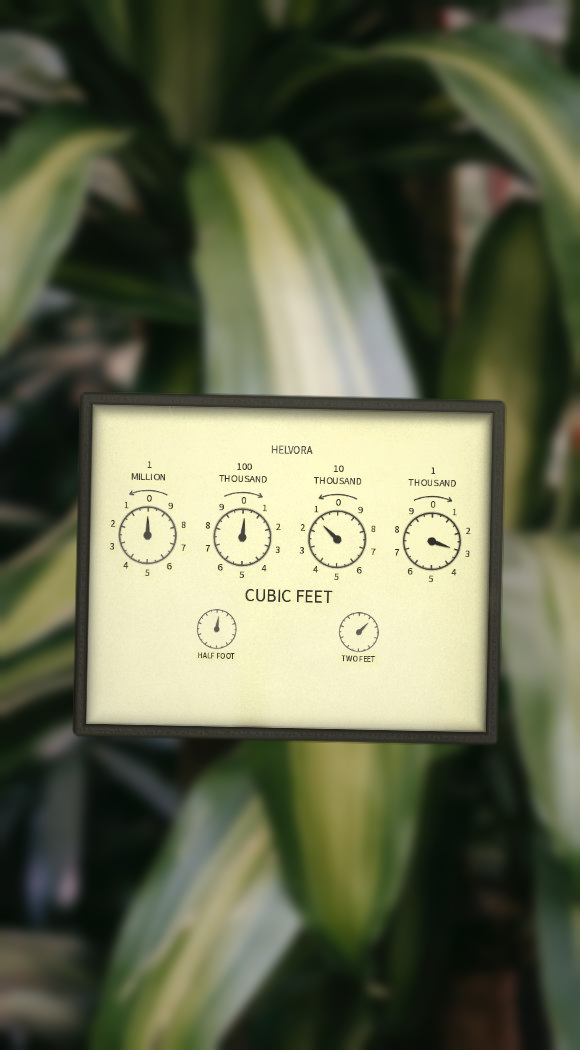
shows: 1300 ft³
